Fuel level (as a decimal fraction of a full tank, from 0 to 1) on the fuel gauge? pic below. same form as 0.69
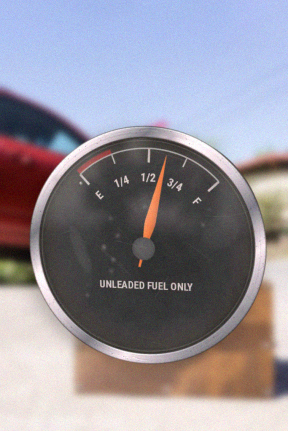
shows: 0.625
